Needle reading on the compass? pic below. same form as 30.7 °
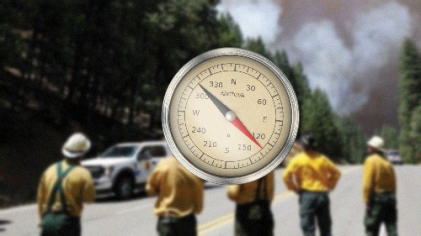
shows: 130 °
